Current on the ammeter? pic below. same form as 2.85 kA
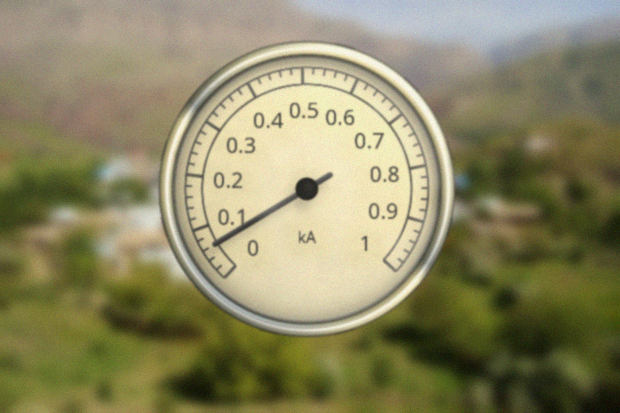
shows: 0.06 kA
